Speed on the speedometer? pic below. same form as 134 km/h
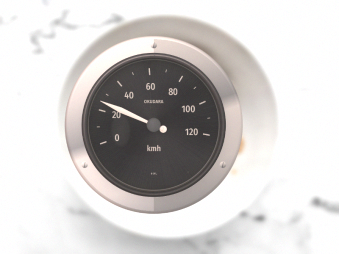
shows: 25 km/h
